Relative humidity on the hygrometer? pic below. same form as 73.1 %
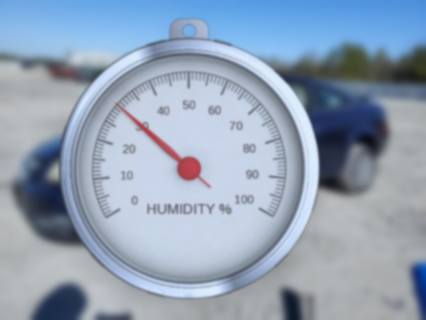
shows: 30 %
